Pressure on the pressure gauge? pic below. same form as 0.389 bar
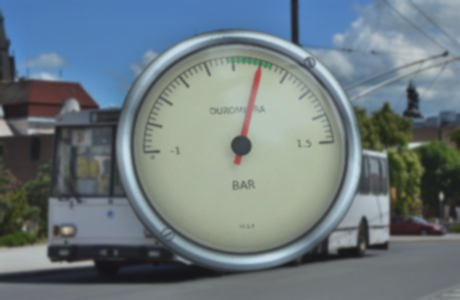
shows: 0.5 bar
